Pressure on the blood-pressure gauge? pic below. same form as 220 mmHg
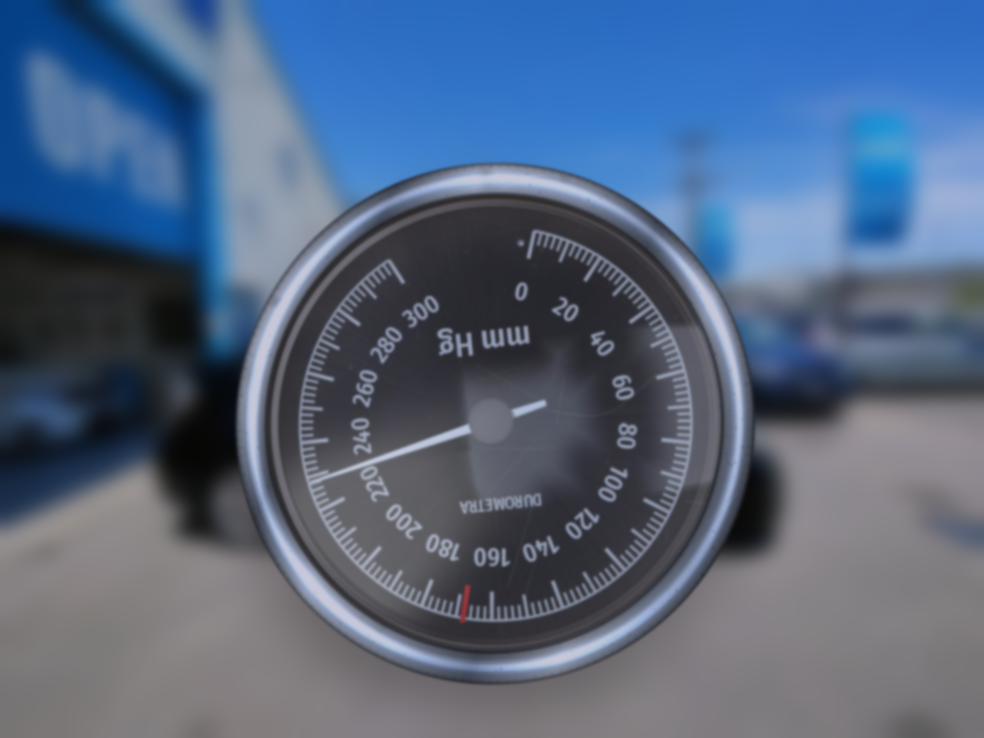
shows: 228 mmHg
